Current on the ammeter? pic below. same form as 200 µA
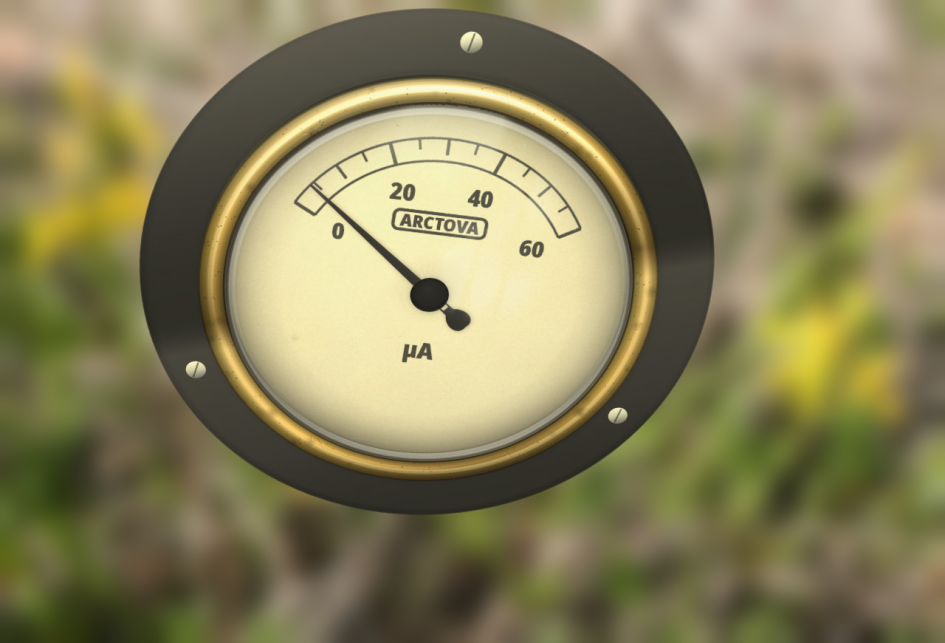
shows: 5 µA
